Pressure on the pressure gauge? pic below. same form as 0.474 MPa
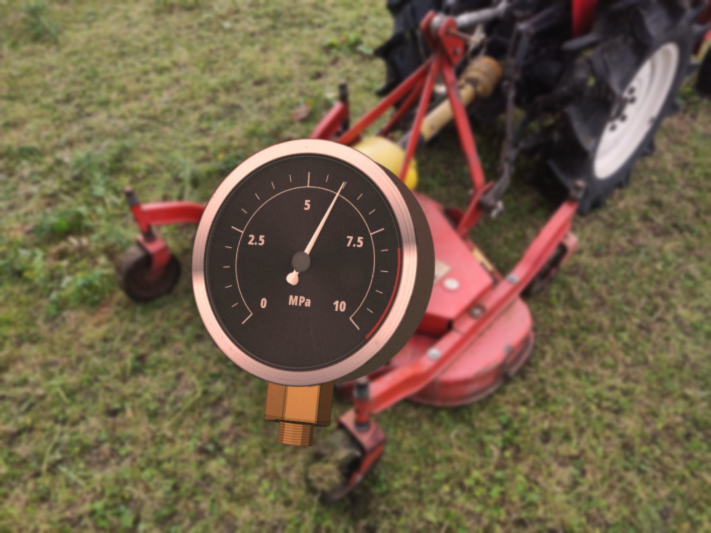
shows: 6 MPa
